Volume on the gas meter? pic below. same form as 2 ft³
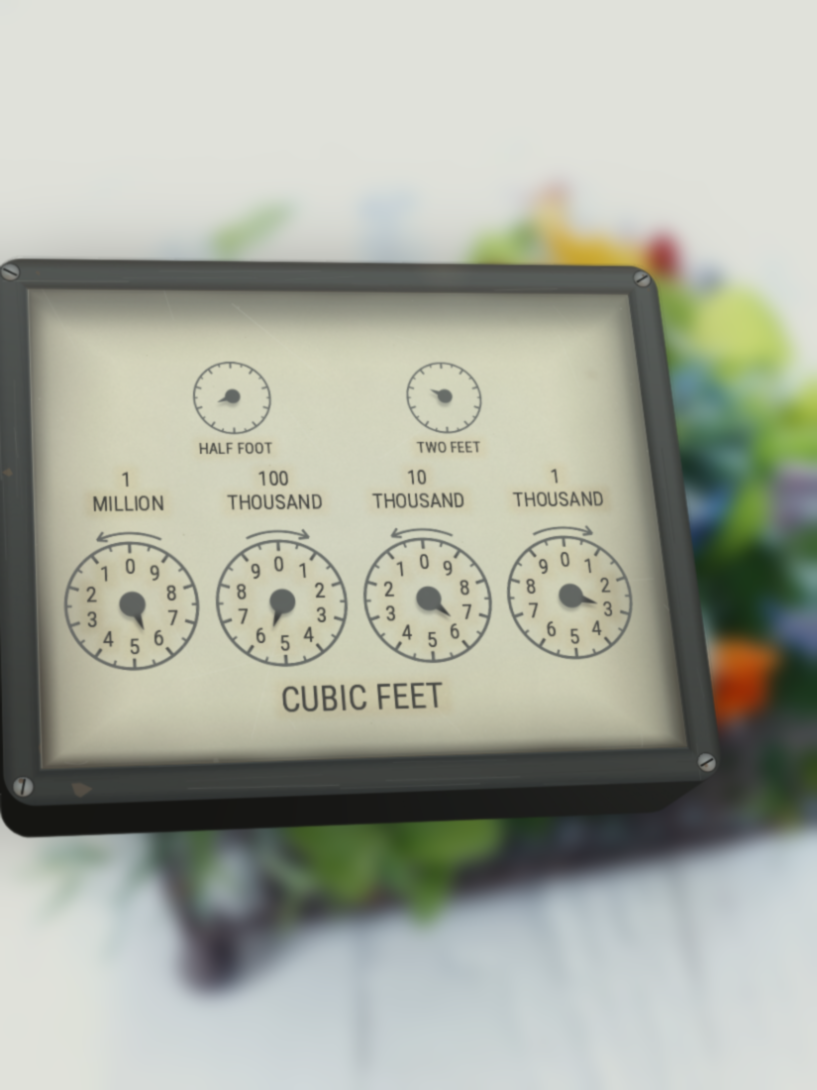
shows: 556300 ft³
